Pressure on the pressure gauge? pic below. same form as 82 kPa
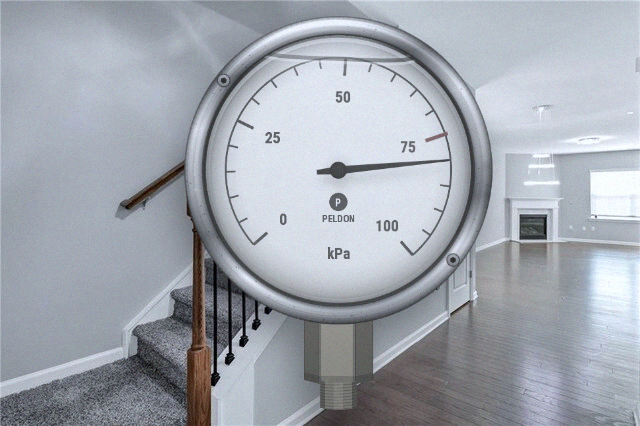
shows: 80 kPa
